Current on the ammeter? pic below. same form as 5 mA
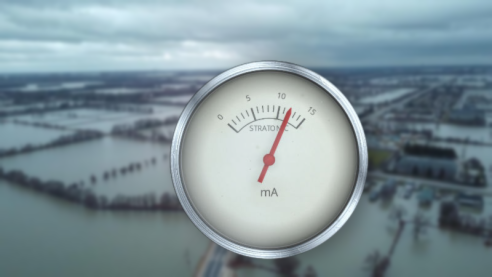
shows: 12 mA
